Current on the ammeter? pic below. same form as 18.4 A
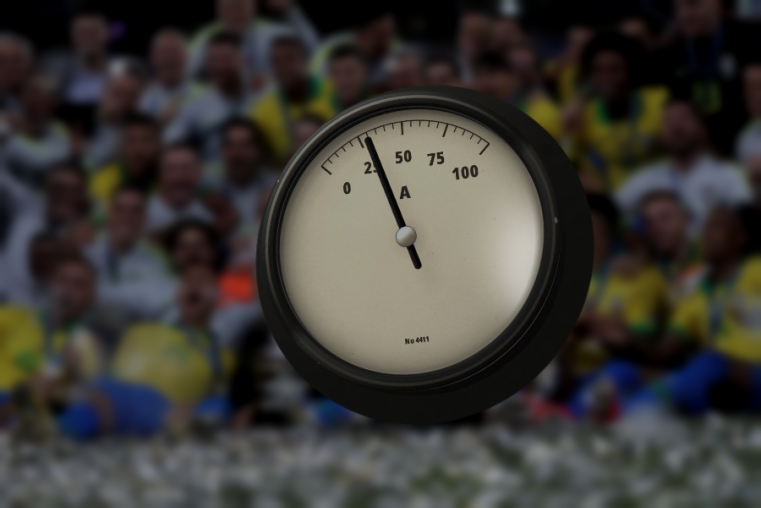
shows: 30 A
